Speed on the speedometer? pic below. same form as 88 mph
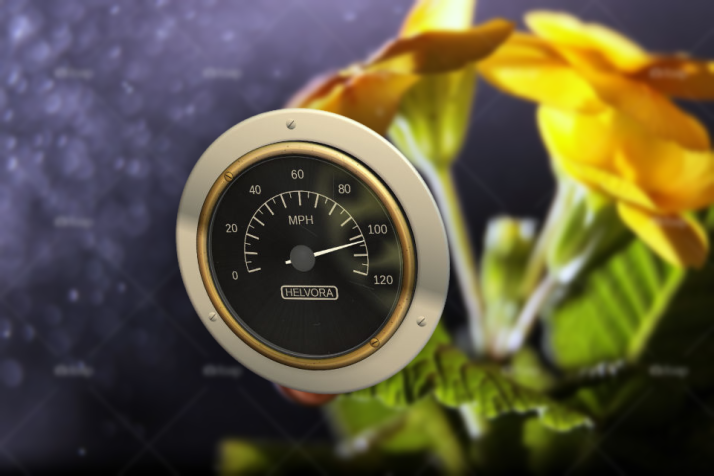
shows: 102.5 mph
